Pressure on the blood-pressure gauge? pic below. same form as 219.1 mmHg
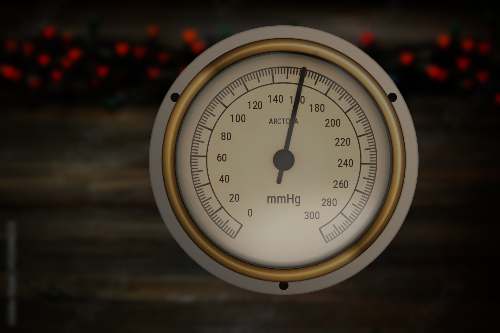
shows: 160 mmHg
